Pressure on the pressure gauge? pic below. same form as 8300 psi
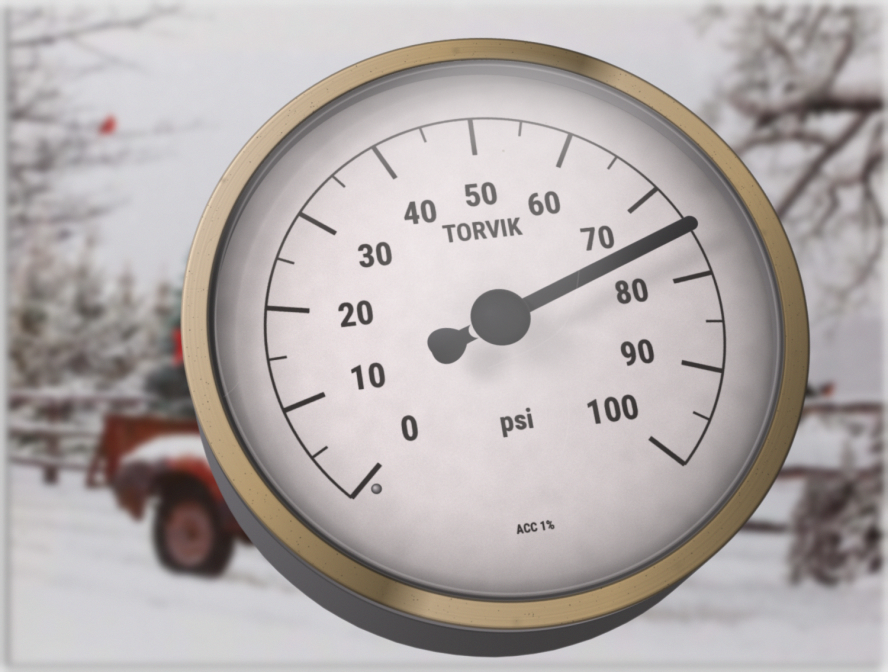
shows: 75 psi
